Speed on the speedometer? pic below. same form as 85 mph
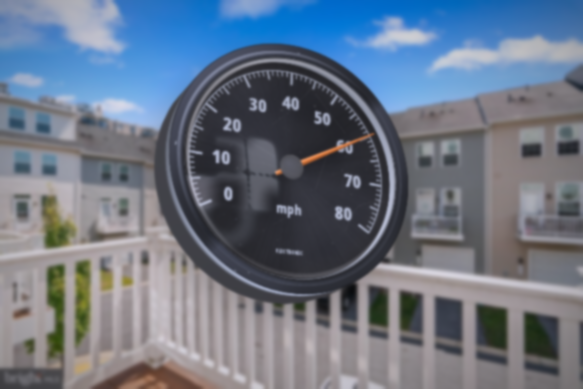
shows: 60 mph
